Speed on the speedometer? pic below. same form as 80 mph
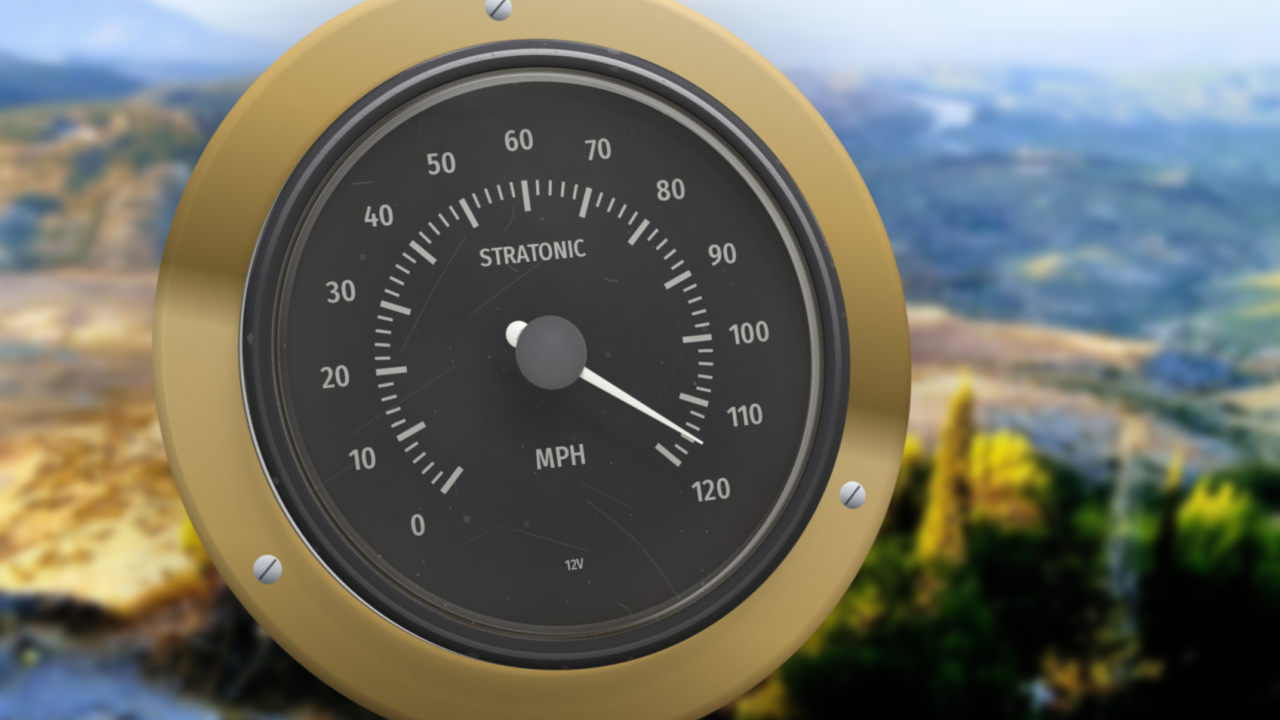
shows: 116 mph
